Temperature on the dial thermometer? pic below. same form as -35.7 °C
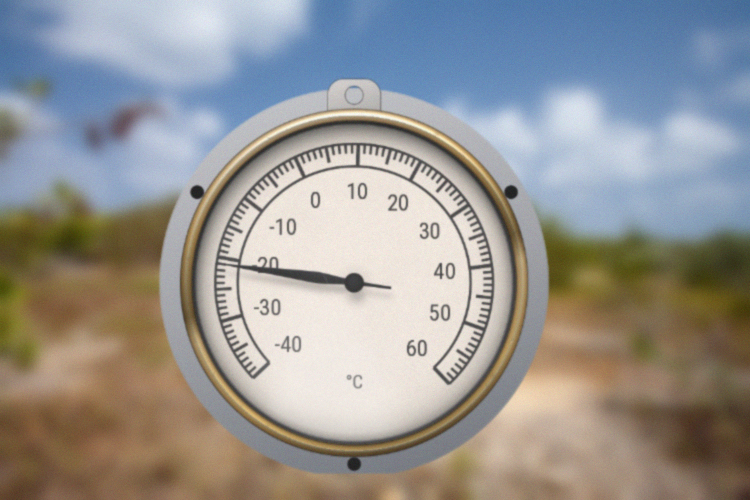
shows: -21 °C
